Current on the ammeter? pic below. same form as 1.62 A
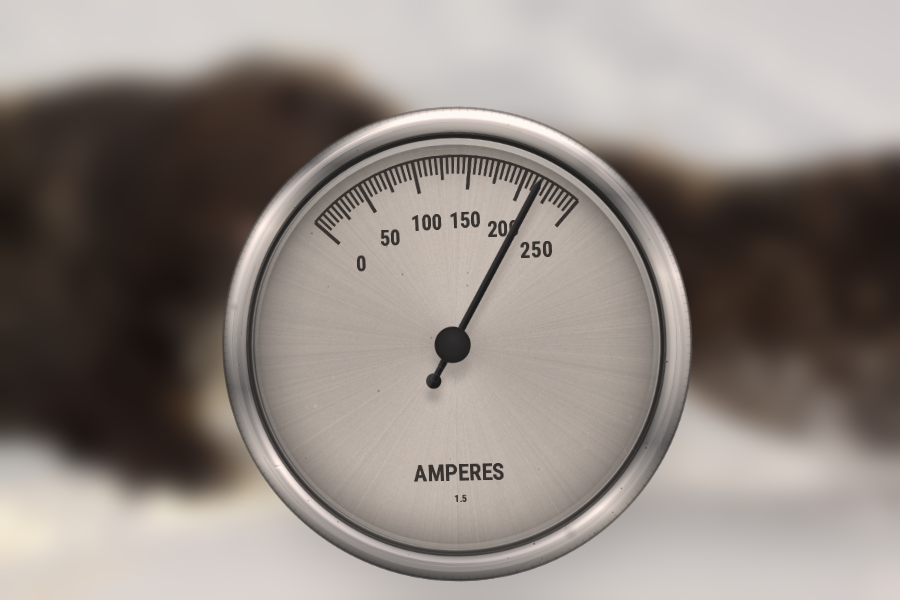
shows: 215 A
